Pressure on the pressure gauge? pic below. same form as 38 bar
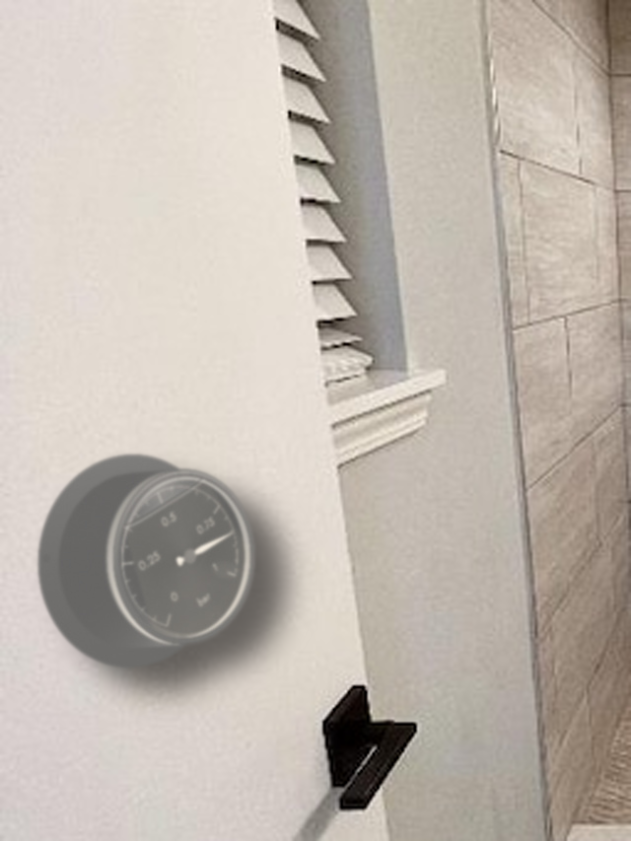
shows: 0.85 bar
